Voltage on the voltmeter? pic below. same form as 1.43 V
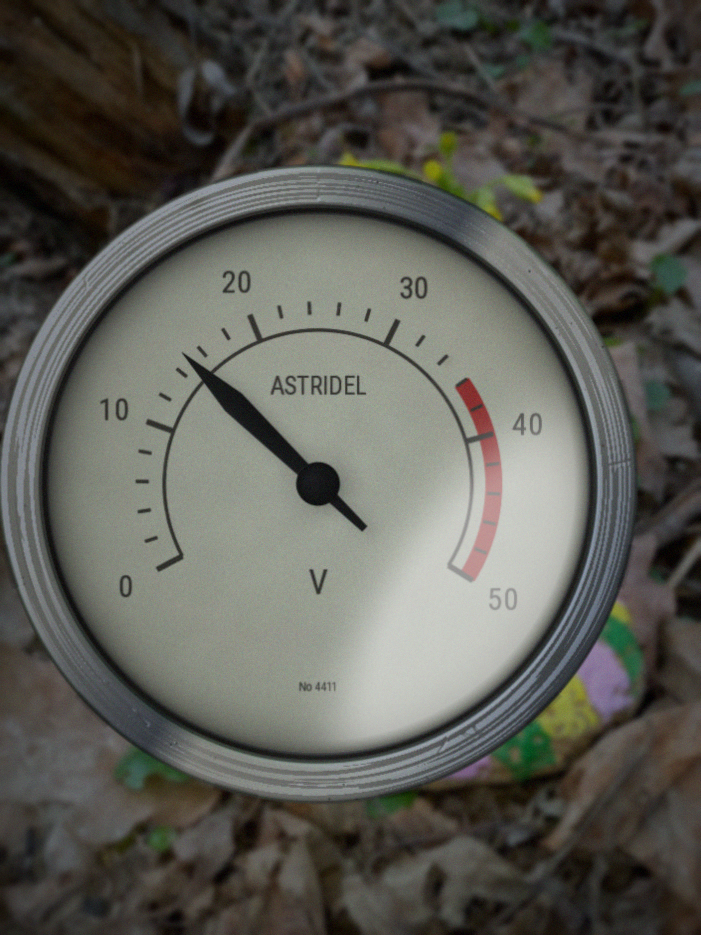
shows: 15 V
